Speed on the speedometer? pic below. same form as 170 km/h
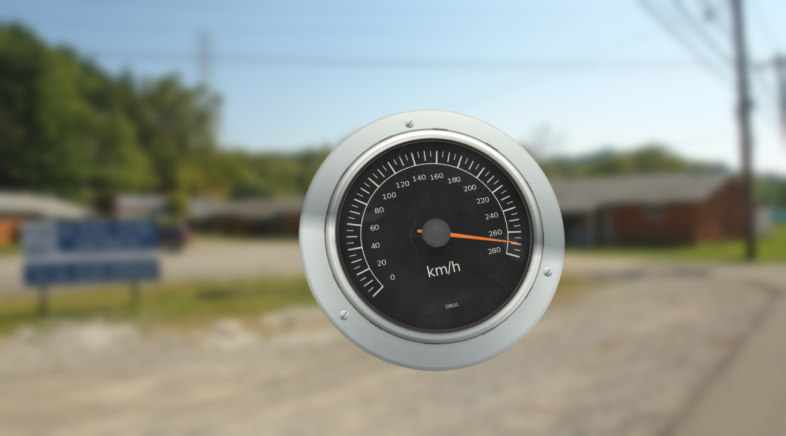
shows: 270 km/h
